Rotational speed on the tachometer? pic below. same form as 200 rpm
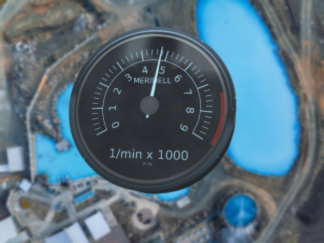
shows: 4800 rpm
